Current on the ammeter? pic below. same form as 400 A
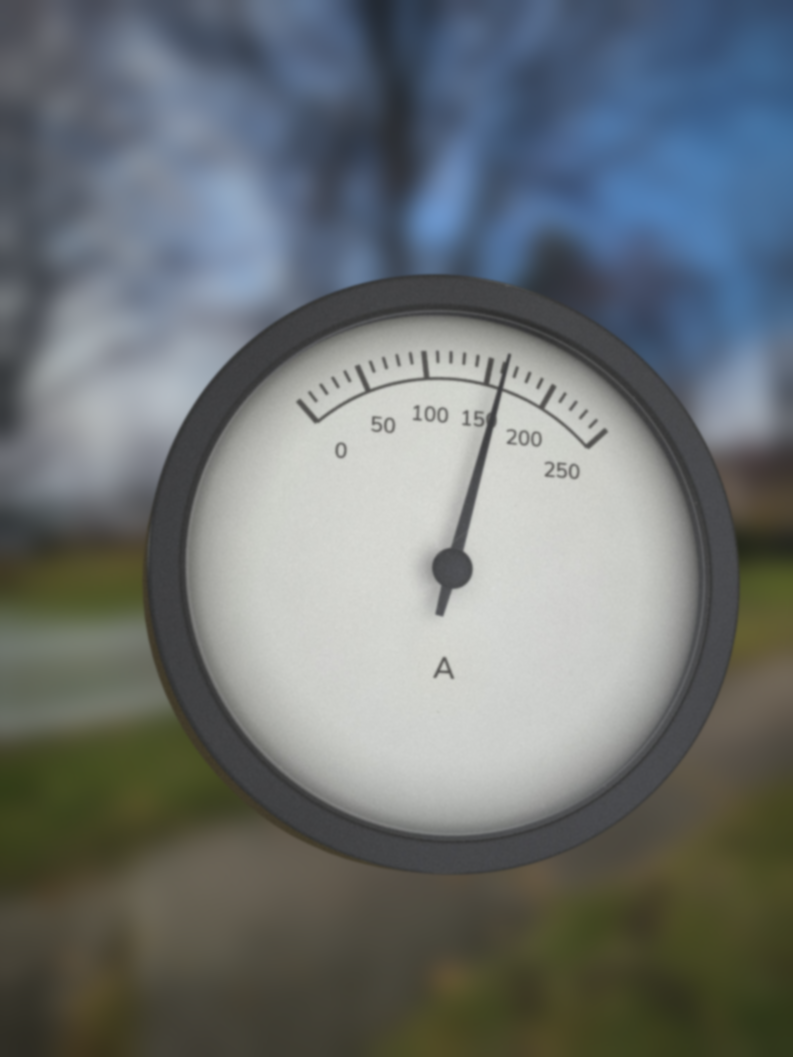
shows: 160 A
